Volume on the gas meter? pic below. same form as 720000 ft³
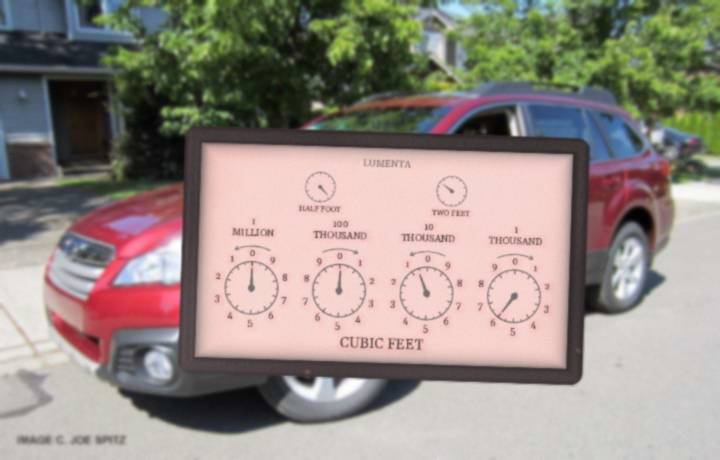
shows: 600 ft³
